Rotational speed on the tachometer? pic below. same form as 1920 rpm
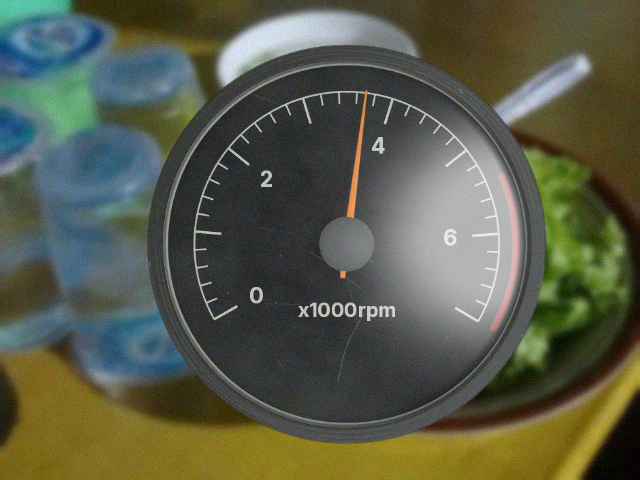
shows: 3700 rpm
